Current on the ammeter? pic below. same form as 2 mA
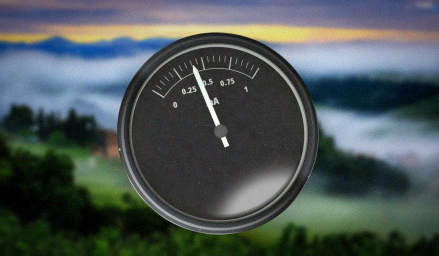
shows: 0.4 mA
